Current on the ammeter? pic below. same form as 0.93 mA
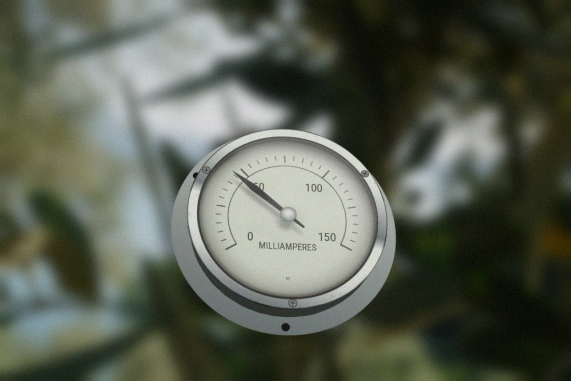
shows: 45 mA
